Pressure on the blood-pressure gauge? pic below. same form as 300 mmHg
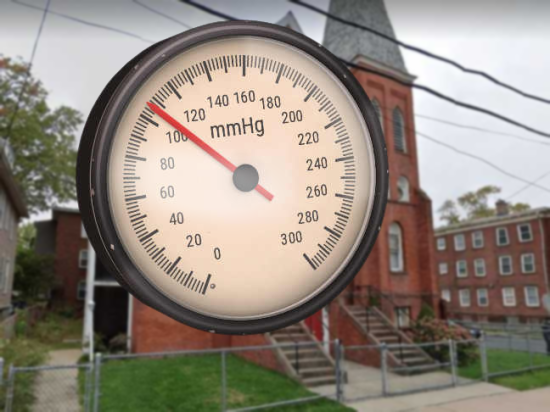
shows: 106 mmHg
